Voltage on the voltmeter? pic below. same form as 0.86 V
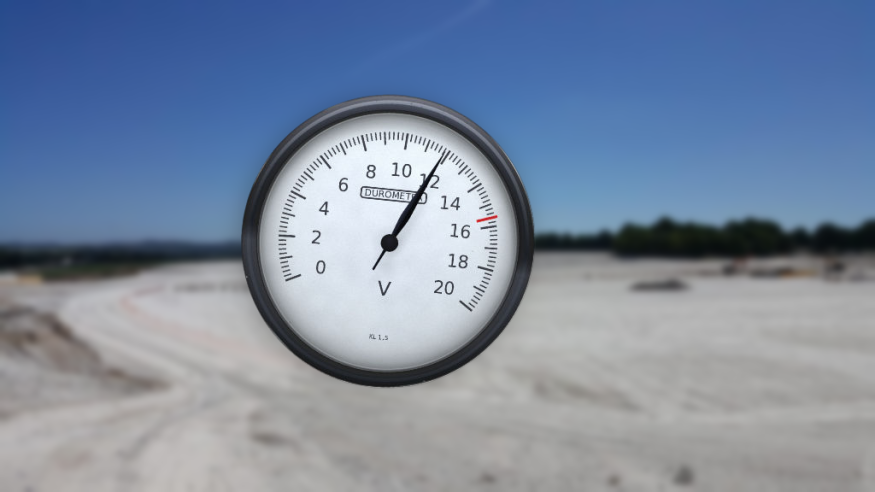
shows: 11.8 V
